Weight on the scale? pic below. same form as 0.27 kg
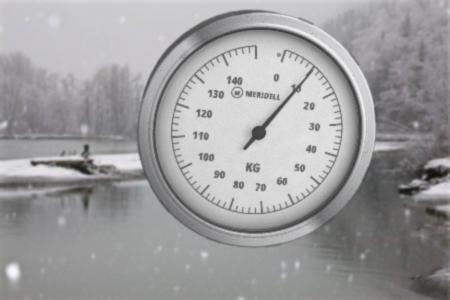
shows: 10 kg
